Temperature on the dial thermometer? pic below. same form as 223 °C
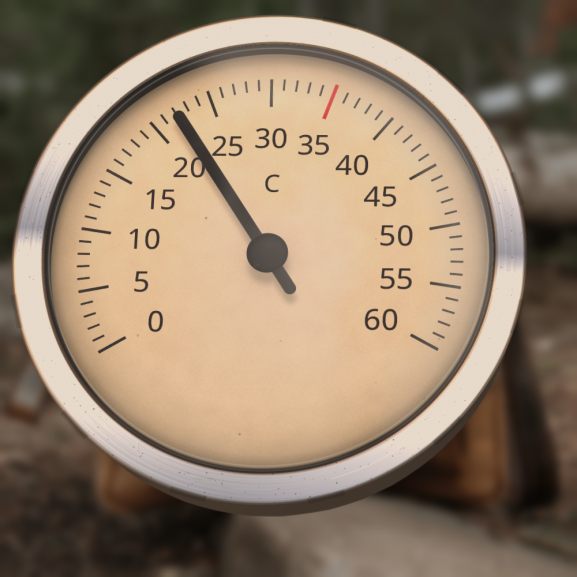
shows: 22 °C
